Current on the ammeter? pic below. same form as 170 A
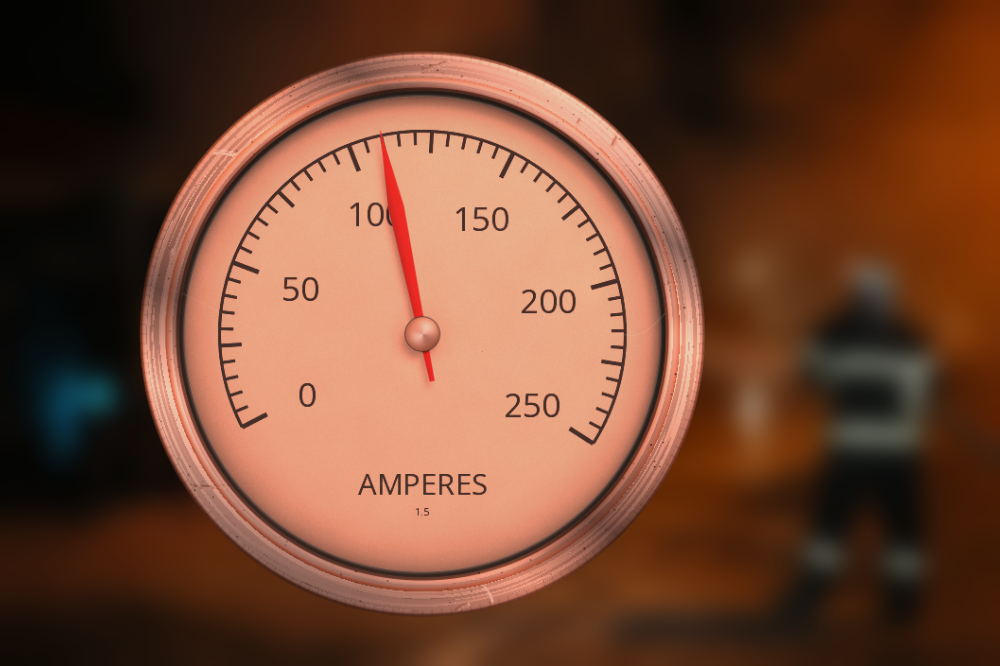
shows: 110 A
